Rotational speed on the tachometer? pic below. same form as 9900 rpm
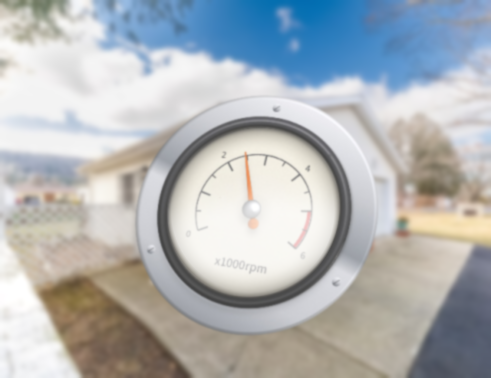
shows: 2500 rpm
